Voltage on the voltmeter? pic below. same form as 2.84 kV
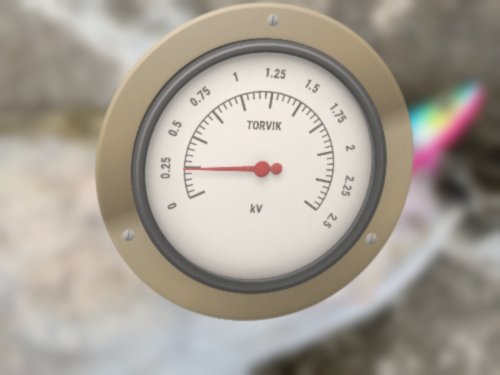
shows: 0.25 kV
